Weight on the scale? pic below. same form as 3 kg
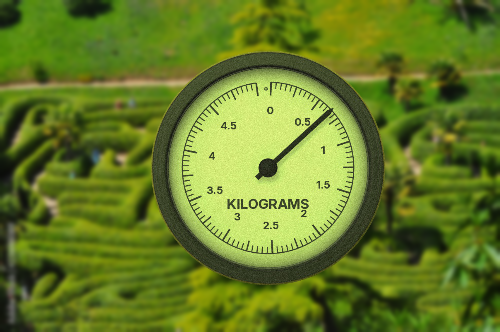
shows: 0.65 kg
